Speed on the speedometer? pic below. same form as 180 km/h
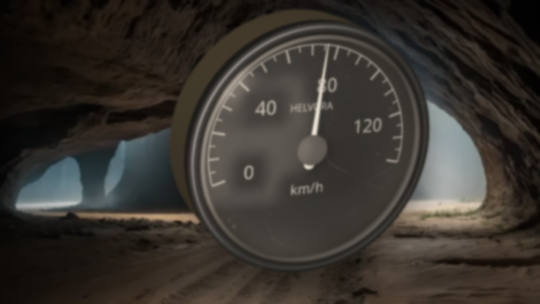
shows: 75 km/h
